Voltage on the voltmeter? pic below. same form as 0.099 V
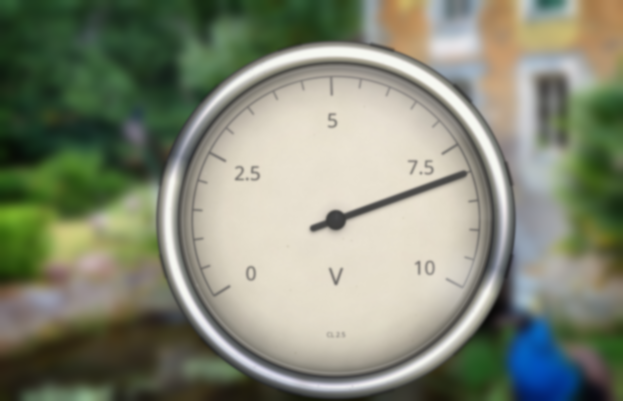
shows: 8 V
